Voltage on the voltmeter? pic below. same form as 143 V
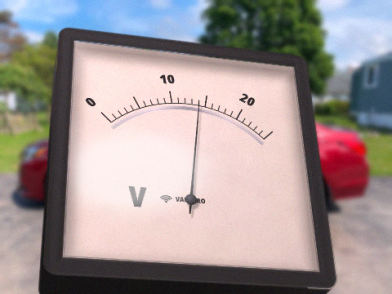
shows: 14 V
